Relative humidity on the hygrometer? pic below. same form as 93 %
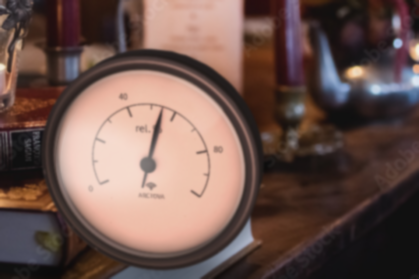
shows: 55 %
